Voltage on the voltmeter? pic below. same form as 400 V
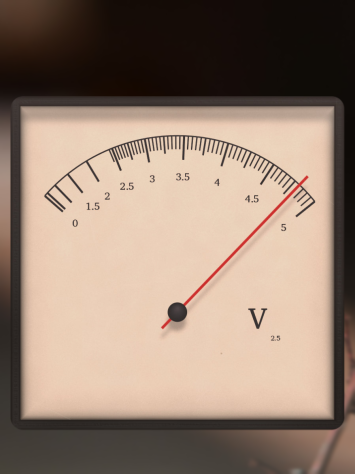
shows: 4.8 V
